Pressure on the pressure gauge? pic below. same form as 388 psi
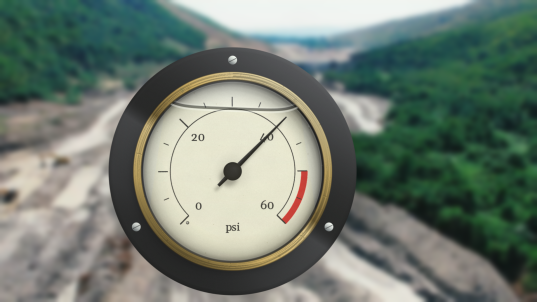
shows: 40 psi
